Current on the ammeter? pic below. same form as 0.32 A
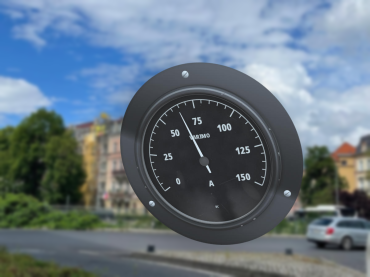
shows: 65 A
